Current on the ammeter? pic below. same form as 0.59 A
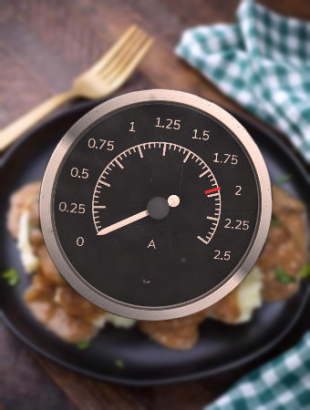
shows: 0 A
